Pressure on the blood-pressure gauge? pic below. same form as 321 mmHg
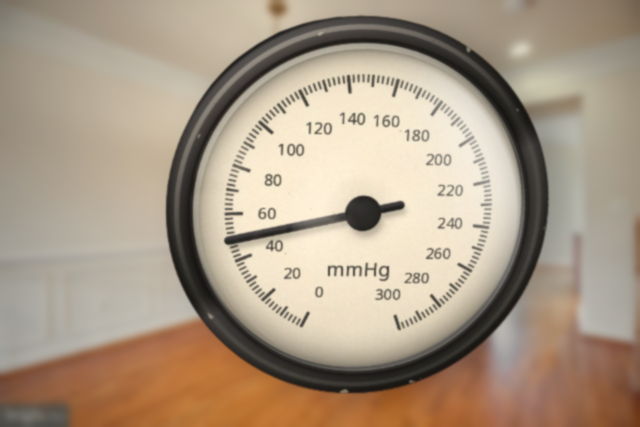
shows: 50 mmHg
